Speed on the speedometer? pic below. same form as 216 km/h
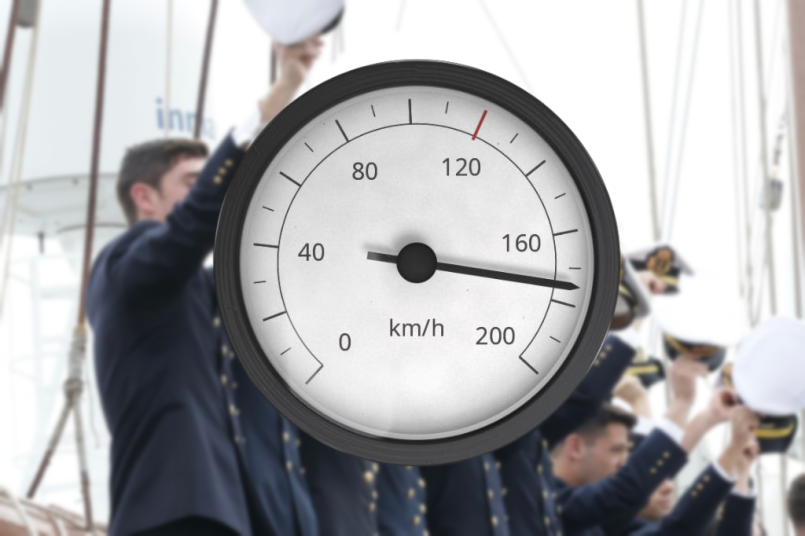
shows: 175 km/h
